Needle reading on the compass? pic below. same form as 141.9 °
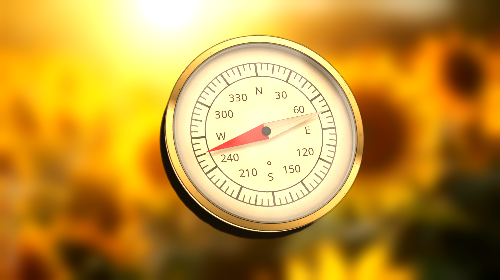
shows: 255 °
